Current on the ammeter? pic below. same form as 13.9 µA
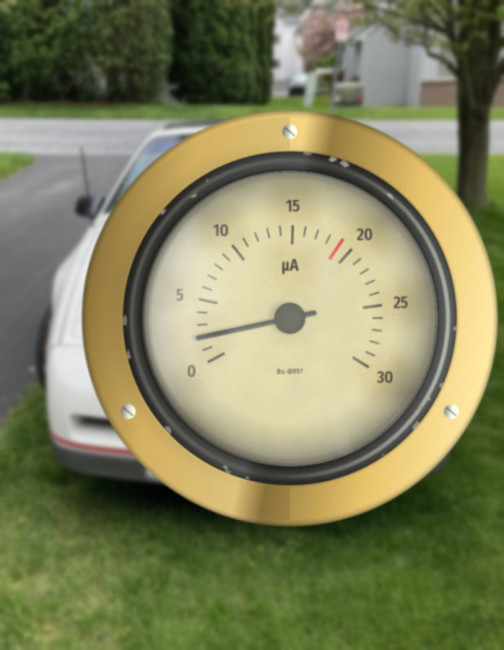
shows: 2 µA
